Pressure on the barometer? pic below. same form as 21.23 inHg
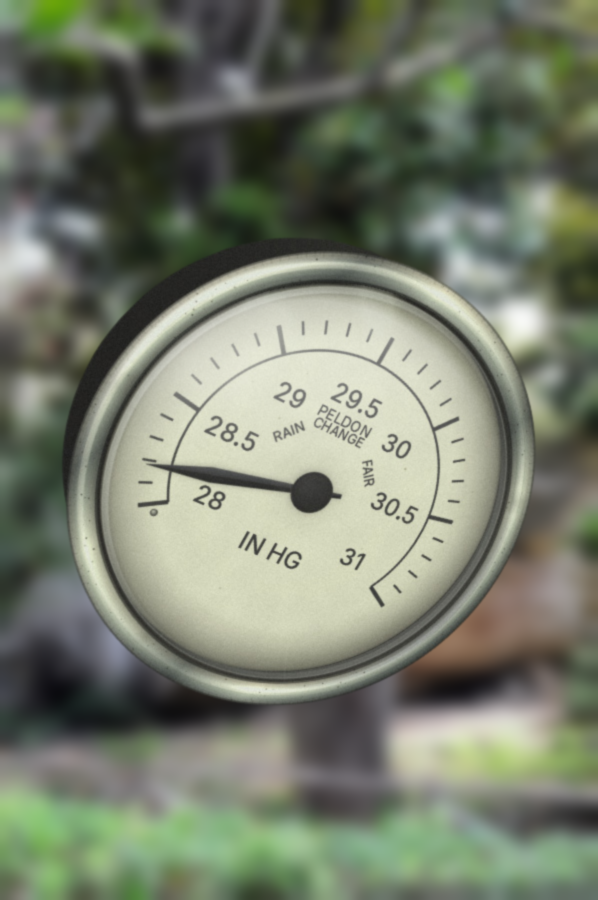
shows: 28.2 inHg
